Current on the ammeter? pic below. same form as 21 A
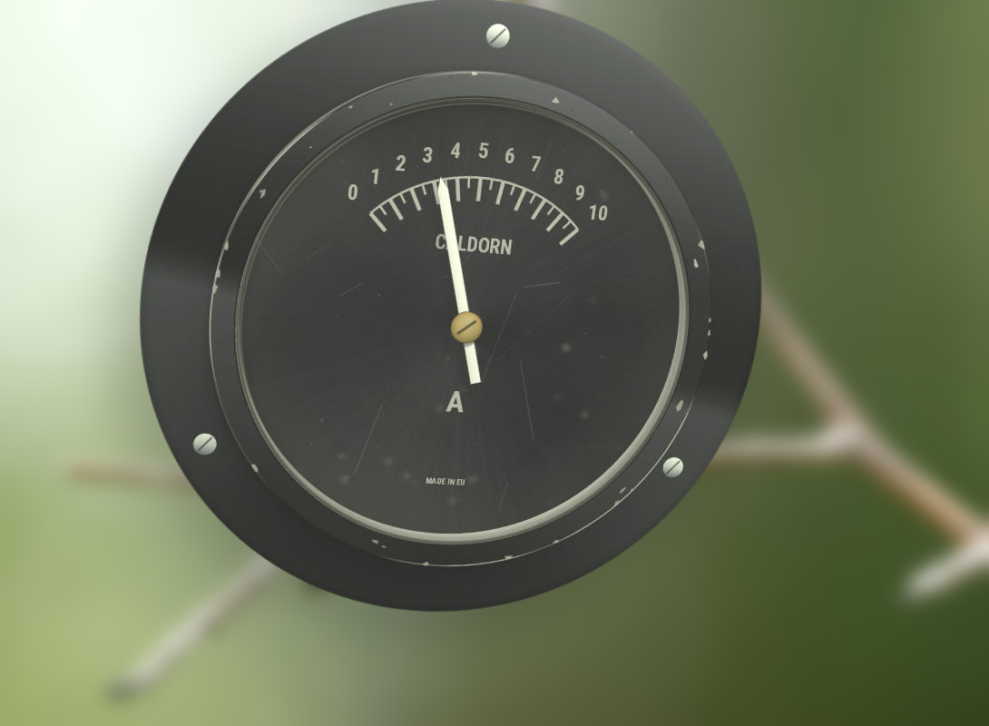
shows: 3.25 A
